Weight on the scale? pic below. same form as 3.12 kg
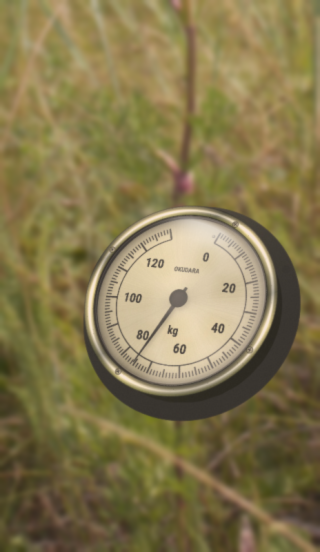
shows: 75 kg
